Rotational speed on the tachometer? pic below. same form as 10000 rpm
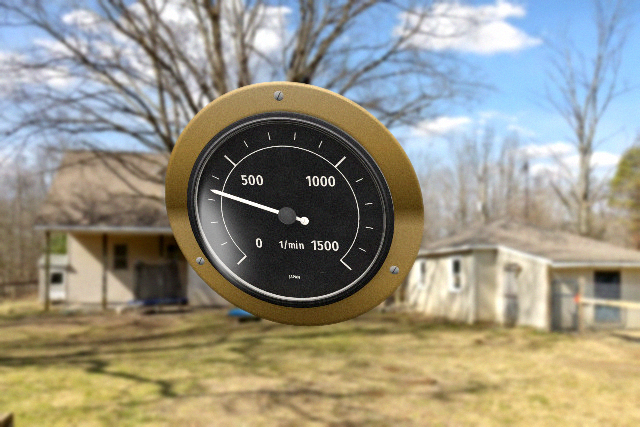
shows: 350 rpm
